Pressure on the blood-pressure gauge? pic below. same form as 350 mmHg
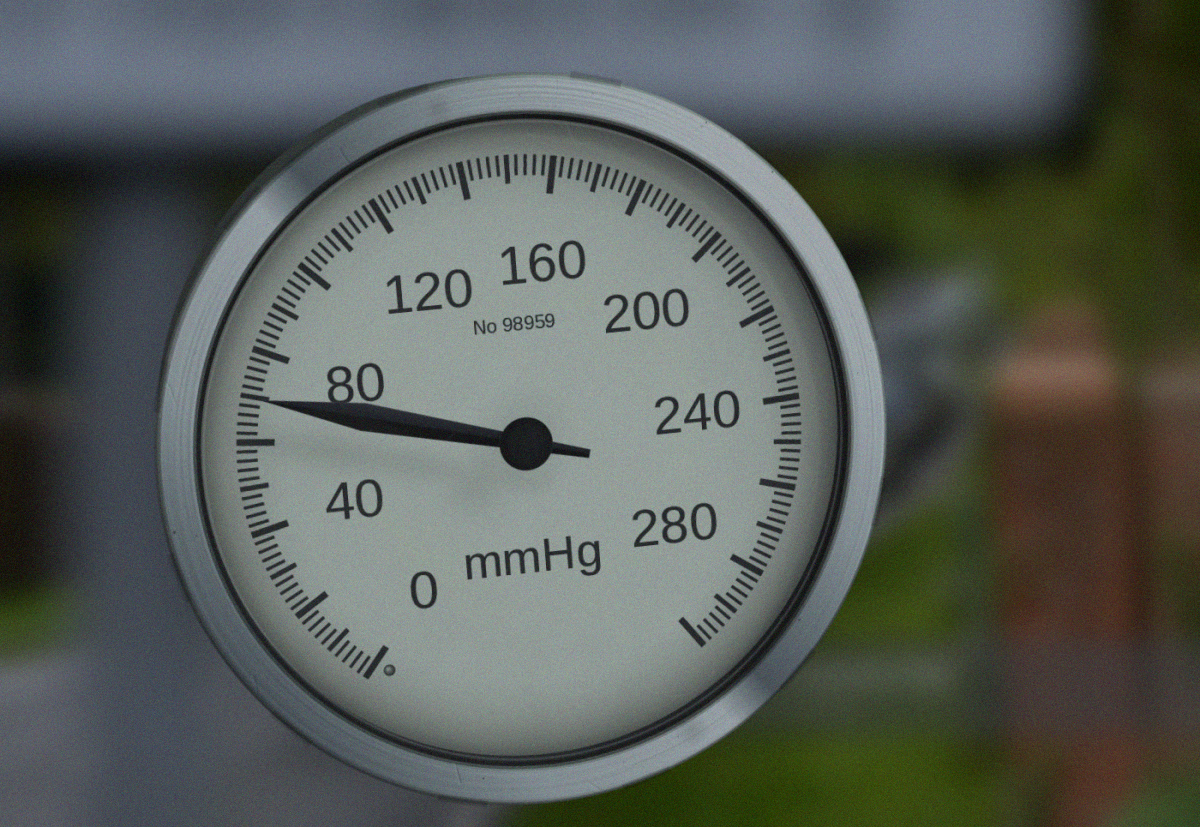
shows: 70 mmHg
